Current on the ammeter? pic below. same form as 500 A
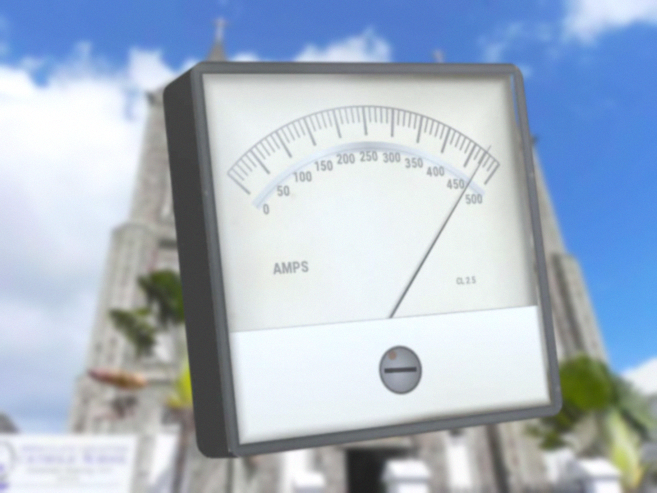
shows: 470 A
